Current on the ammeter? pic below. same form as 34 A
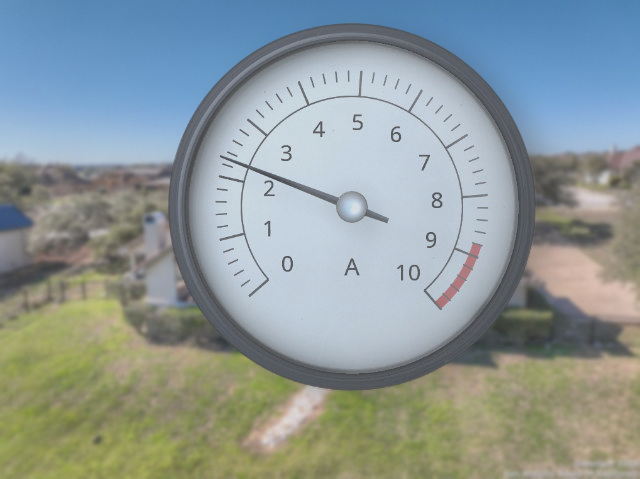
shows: 2.3 A
